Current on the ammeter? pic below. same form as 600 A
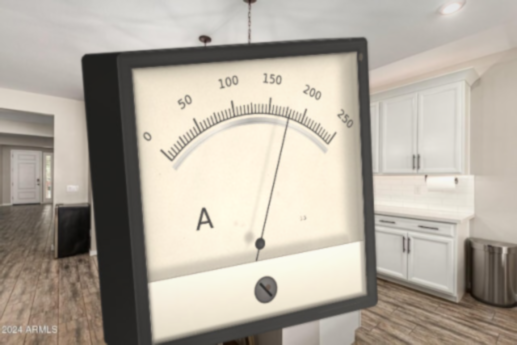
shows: 175 A
